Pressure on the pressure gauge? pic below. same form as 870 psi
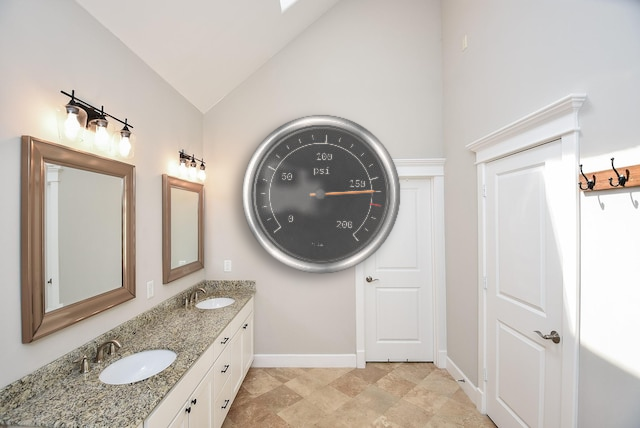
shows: 160 psi
